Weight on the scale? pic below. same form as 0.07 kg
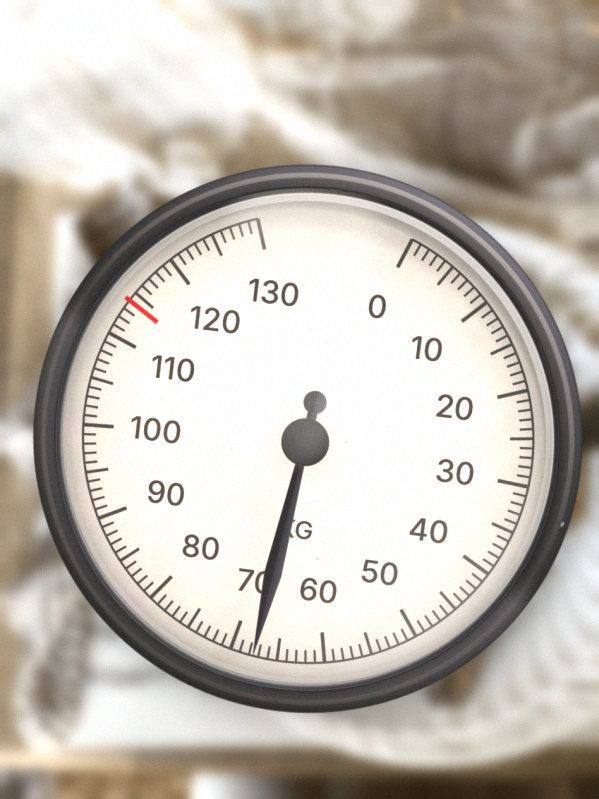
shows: 67.5 kg
